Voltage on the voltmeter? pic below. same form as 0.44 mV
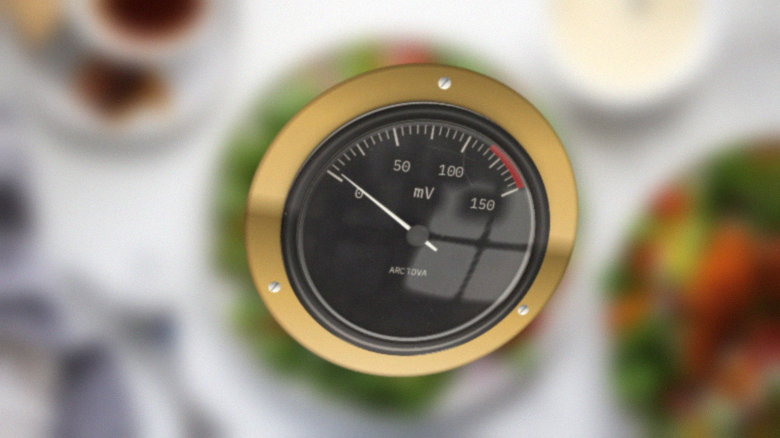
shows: 5 mV
